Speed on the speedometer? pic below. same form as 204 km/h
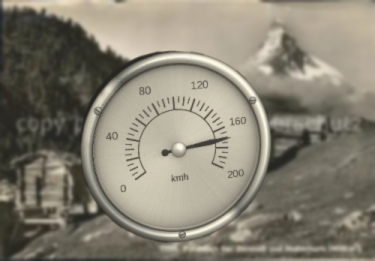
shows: 170 km/h
